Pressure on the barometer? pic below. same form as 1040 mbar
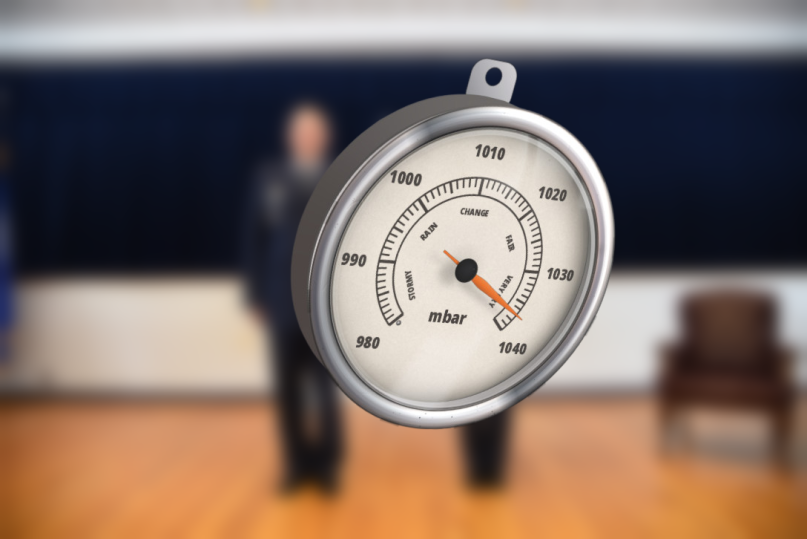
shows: 1037 mbar
